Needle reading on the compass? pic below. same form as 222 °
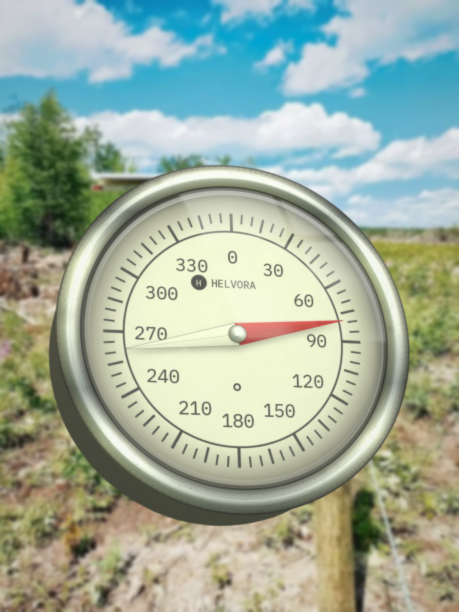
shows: 80 °
